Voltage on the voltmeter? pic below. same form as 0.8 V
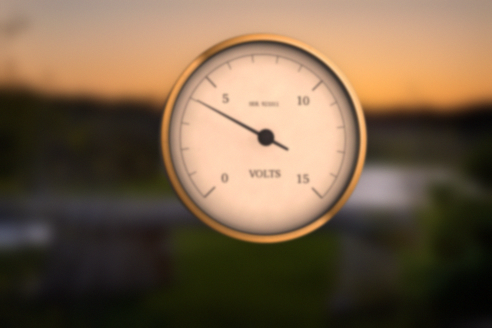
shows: 4 V
